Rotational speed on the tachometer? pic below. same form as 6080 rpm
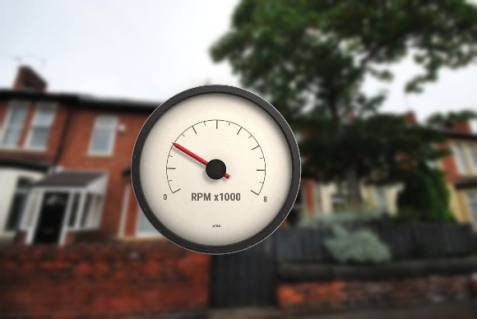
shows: 2000 rpm
